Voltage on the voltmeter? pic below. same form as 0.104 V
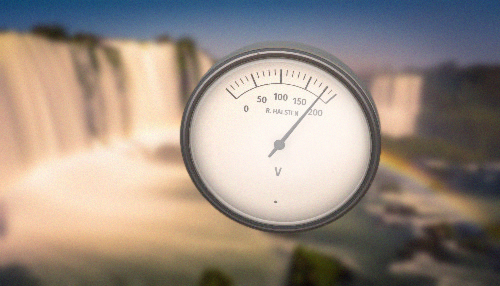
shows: 180 V
